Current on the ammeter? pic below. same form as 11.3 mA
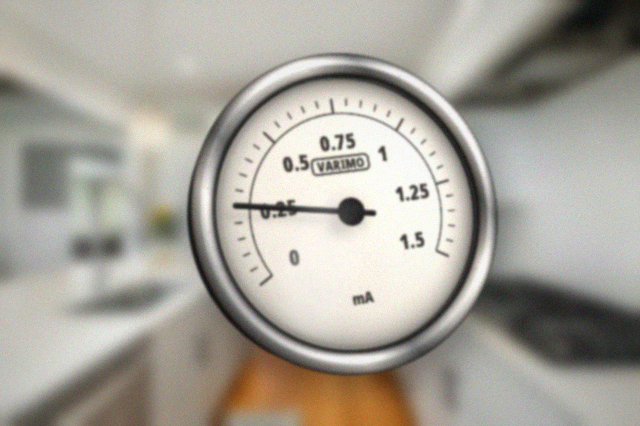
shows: 0.25 mA
